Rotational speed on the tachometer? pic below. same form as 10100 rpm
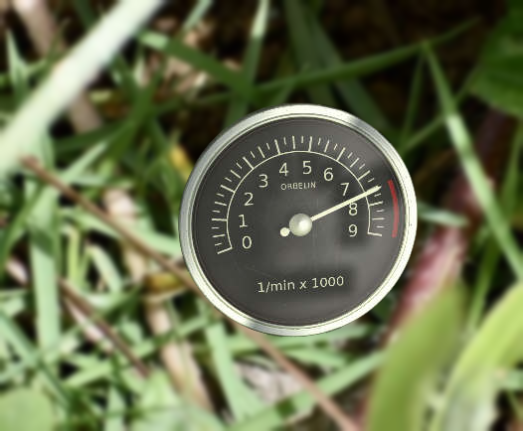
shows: 7500 rpm
